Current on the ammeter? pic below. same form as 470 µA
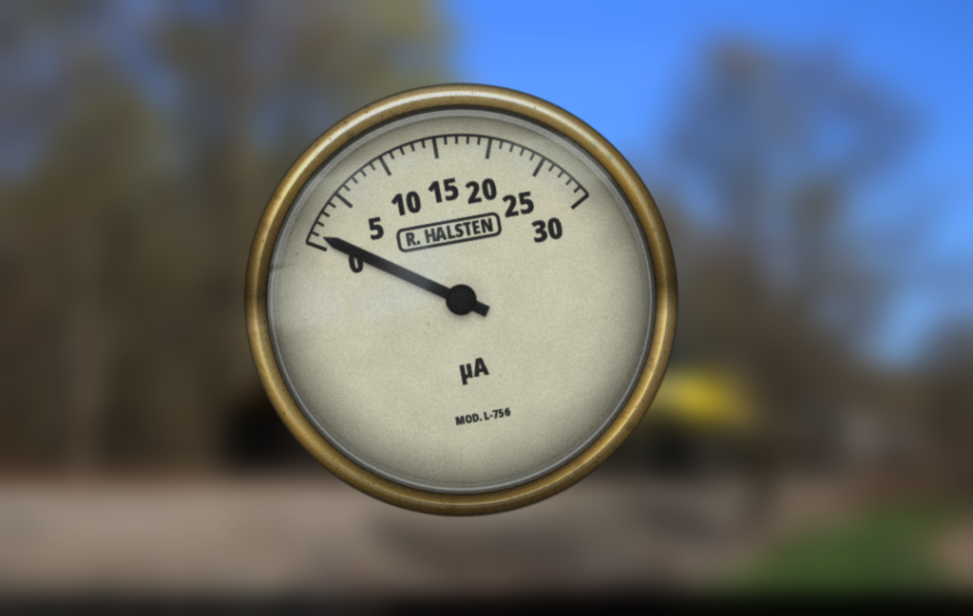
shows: 1 µA
